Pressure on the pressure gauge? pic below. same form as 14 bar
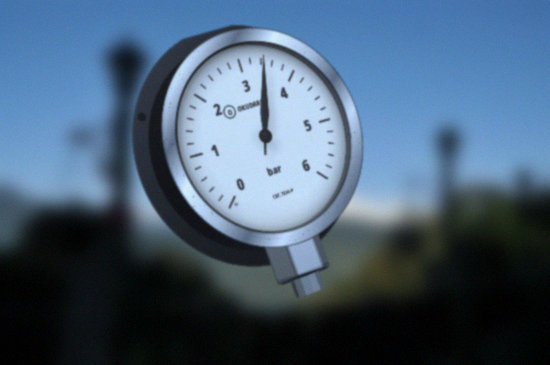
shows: 3.4 bar
